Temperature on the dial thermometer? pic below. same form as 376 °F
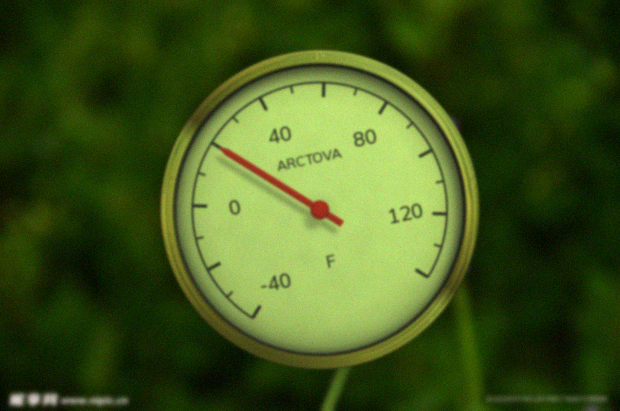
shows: 20 °F
